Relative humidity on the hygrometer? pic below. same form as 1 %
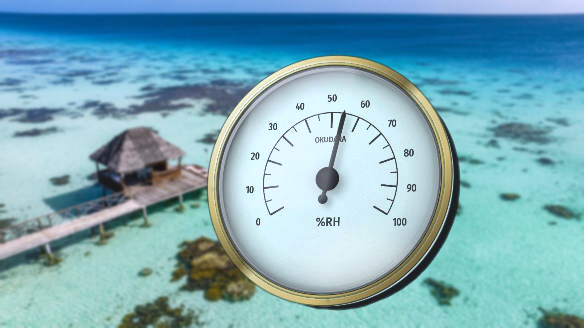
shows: 55 %
